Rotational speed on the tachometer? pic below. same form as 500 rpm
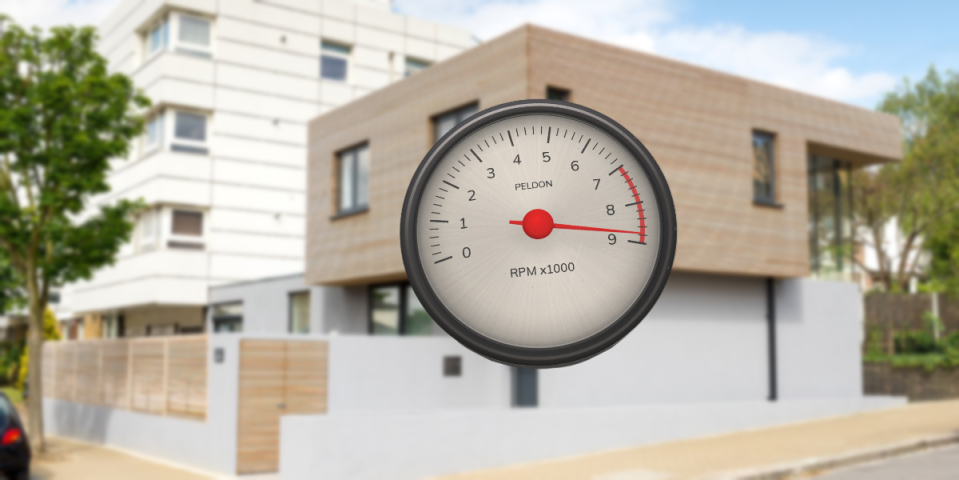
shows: 8800 rpm
